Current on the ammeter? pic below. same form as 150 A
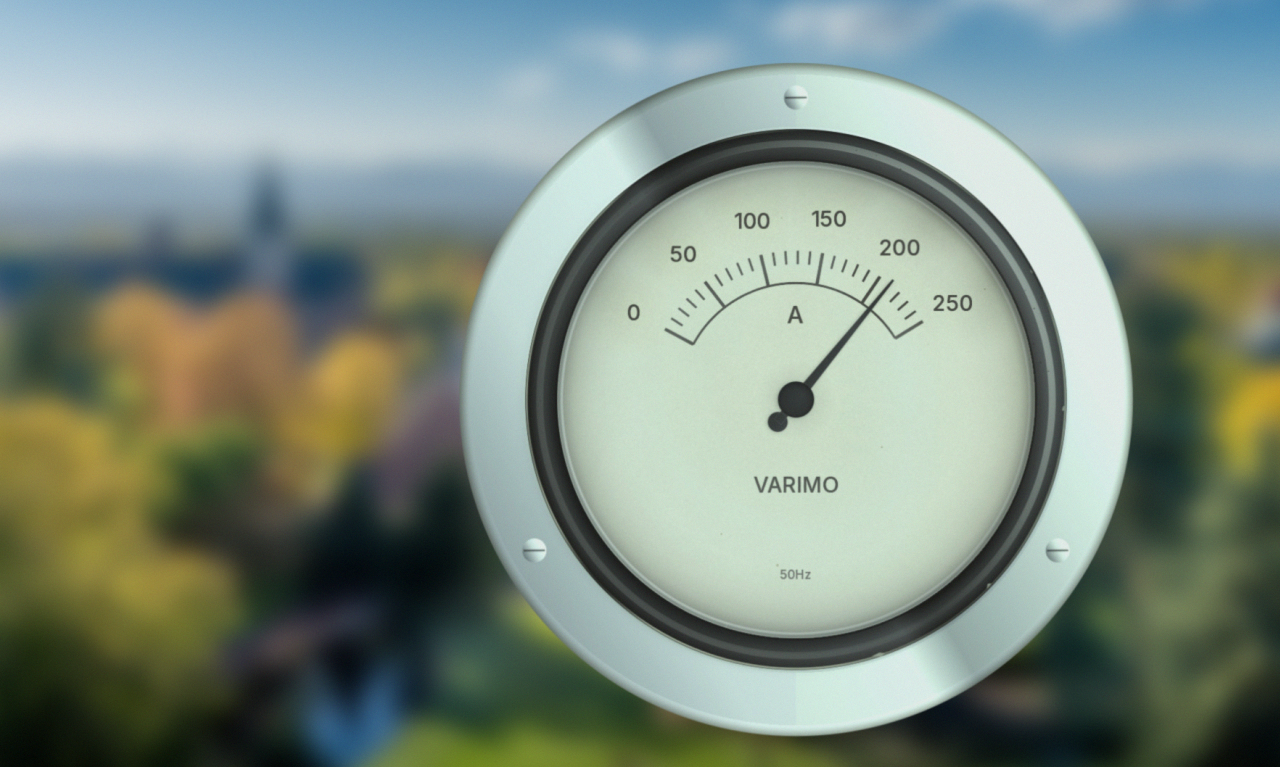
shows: 210 A
